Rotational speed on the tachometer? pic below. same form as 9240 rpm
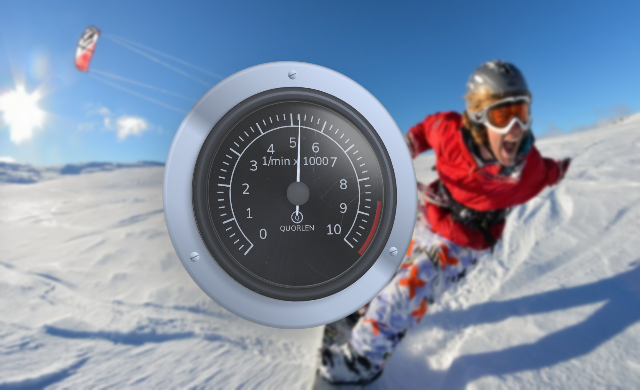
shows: 5200 rpm
